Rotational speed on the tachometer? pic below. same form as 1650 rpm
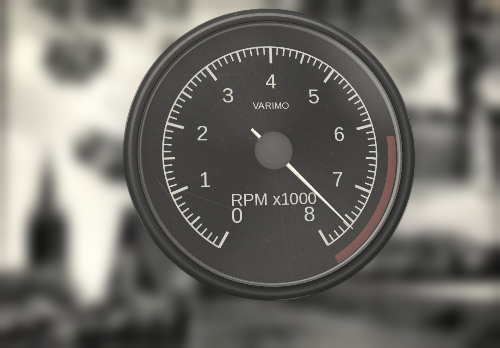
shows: 7600 rpm
